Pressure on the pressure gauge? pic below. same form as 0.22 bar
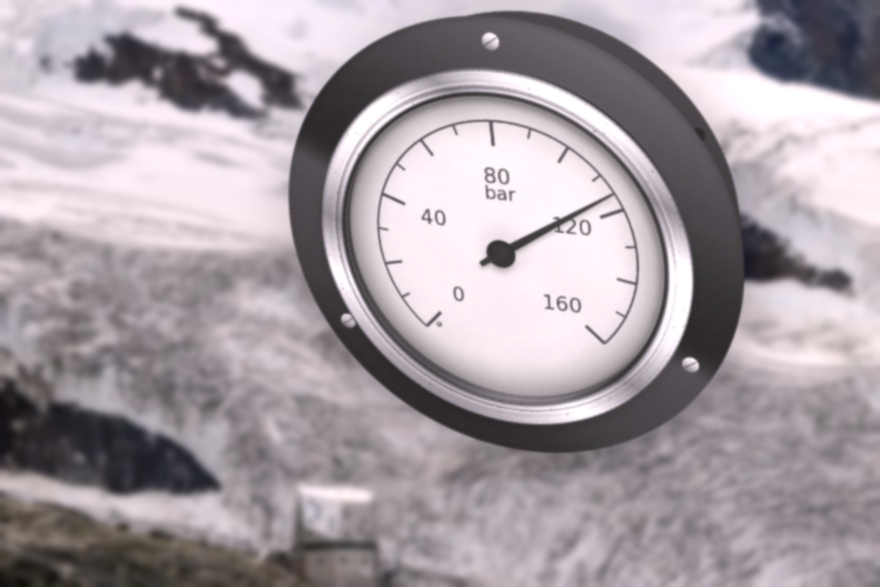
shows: 115 bar
